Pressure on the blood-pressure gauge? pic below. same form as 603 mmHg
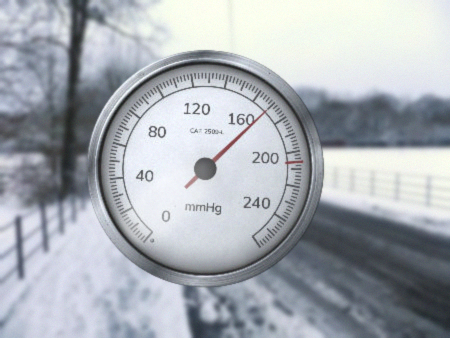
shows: 170 mmHg
